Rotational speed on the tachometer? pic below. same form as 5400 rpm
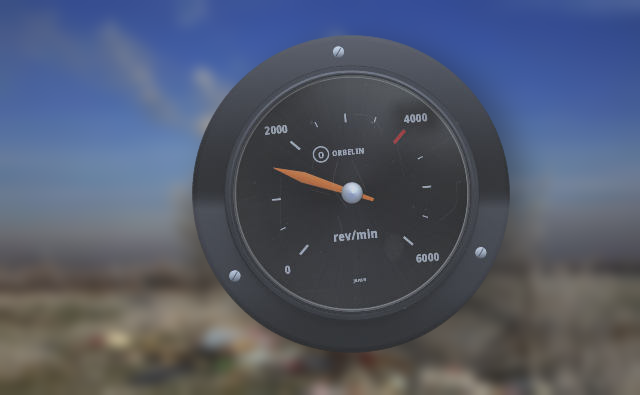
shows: 1500 rpm
